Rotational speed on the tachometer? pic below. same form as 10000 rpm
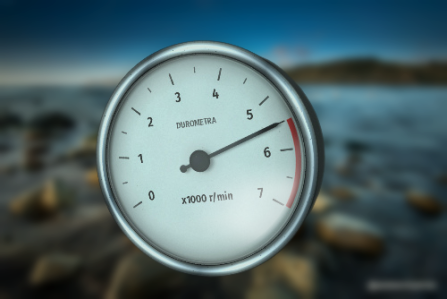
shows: 5500 rpm
